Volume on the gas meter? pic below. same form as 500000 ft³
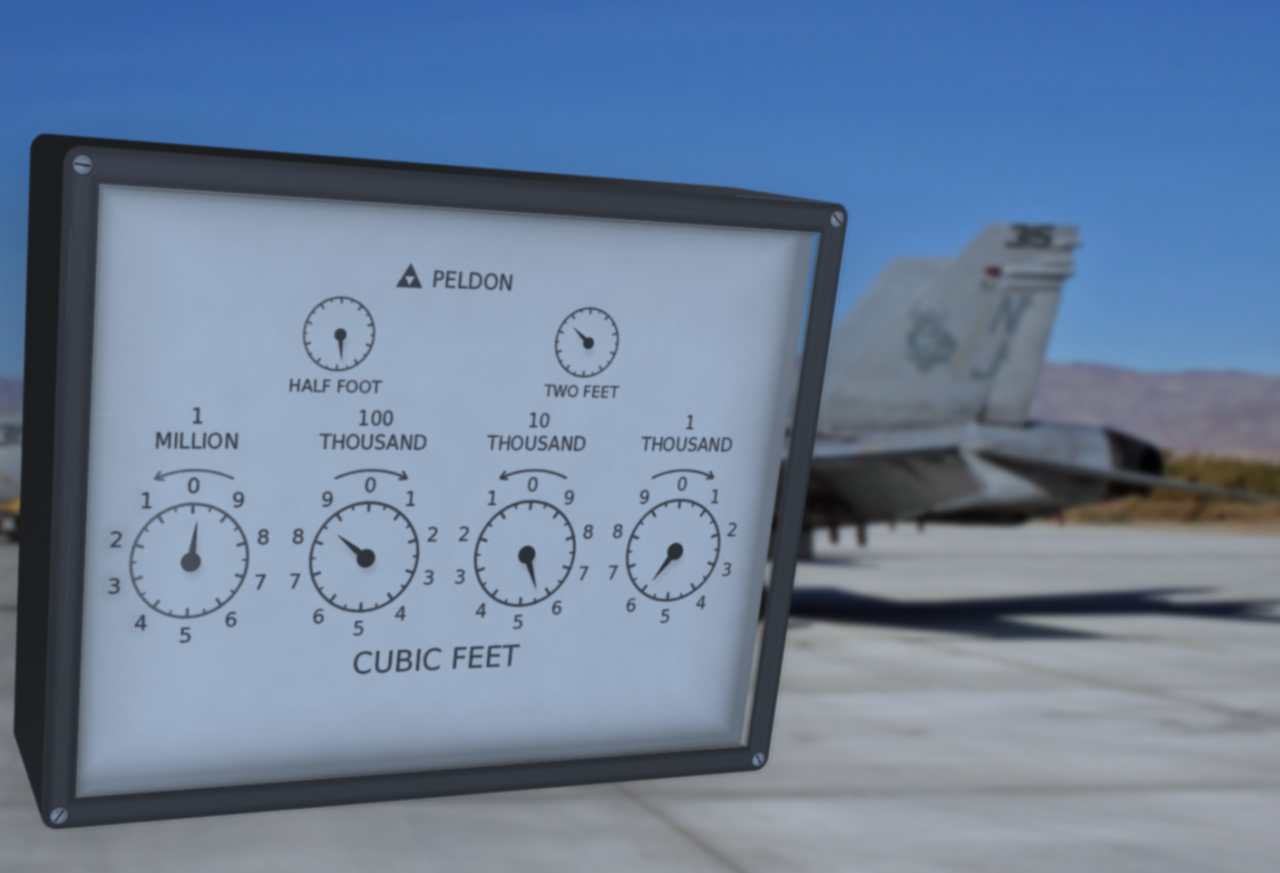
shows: 985600 ft³
